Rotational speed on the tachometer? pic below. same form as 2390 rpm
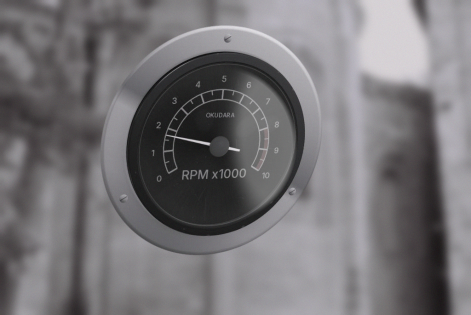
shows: 1750 rpm
